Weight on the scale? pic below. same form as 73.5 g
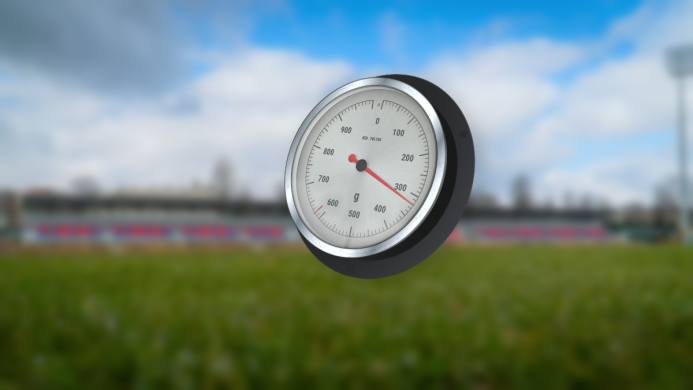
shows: 320 g
